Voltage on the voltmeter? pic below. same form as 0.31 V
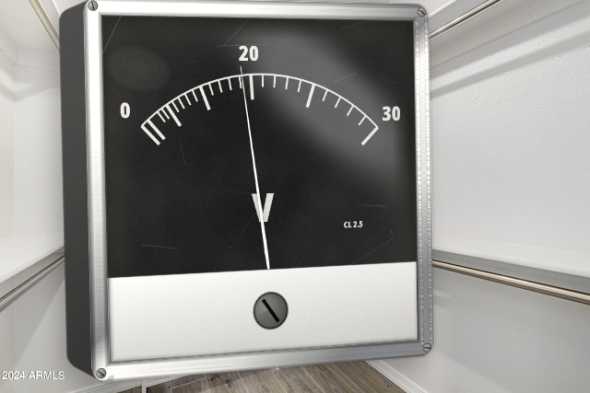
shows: 19 V
